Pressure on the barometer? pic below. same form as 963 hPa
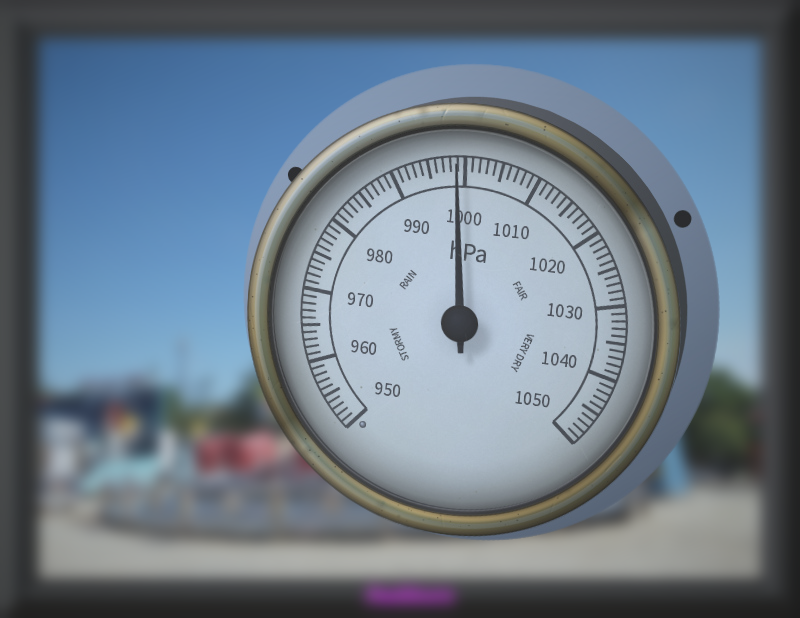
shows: 999 hPa
